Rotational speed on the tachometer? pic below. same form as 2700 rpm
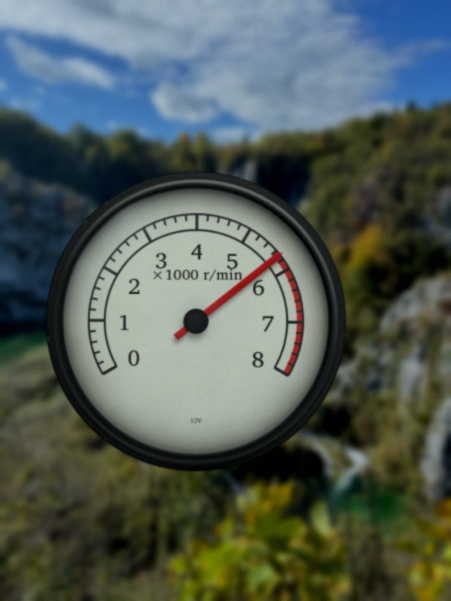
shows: 5700 rpm
